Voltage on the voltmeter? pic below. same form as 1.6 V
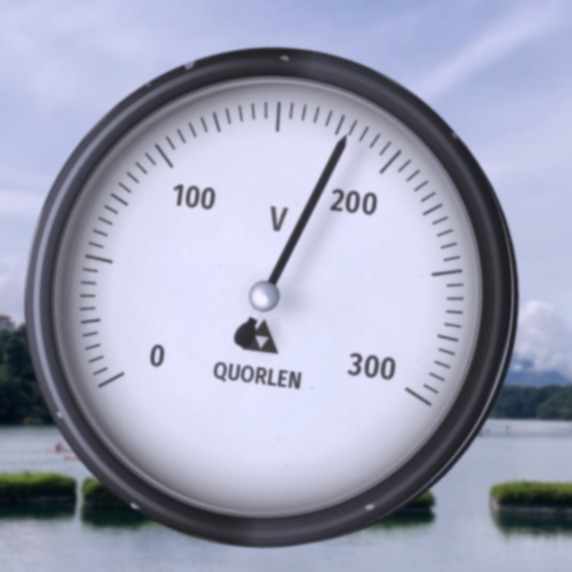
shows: 180 V
